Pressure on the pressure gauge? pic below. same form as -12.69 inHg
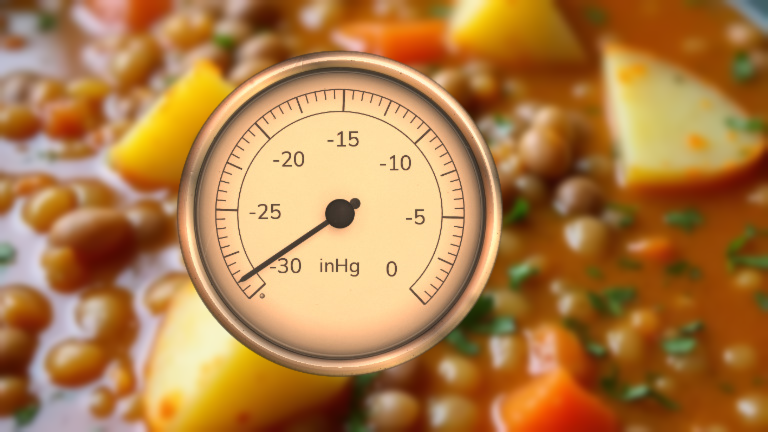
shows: -29 inHg
